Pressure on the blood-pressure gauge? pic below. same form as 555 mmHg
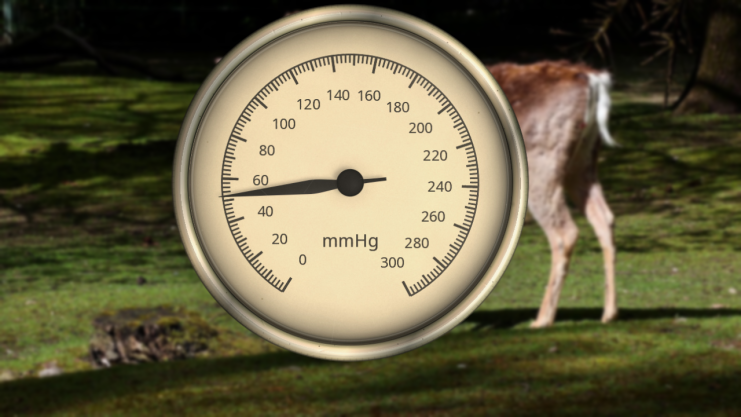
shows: 52 mmHg
